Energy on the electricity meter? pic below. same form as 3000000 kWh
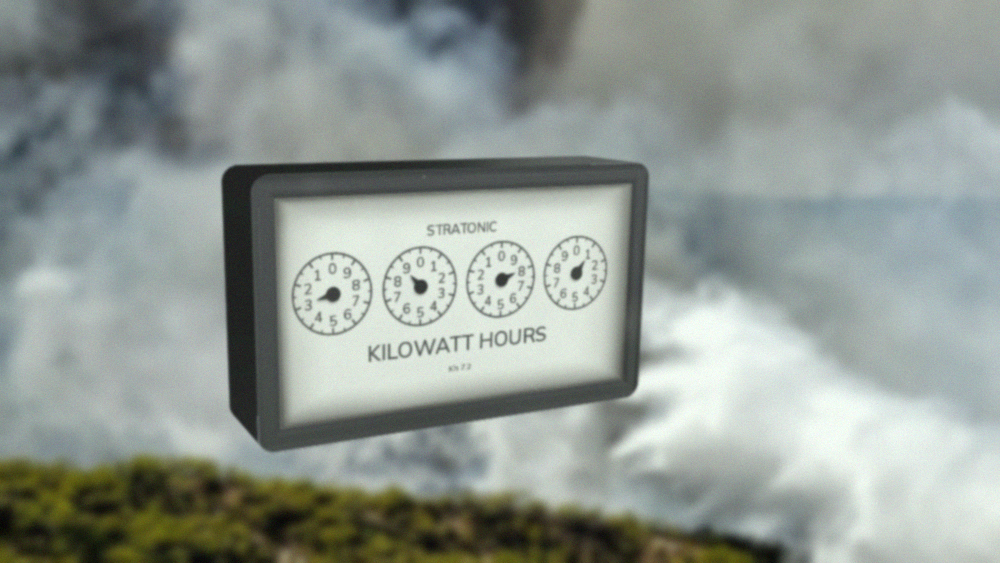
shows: 2881 kWh
